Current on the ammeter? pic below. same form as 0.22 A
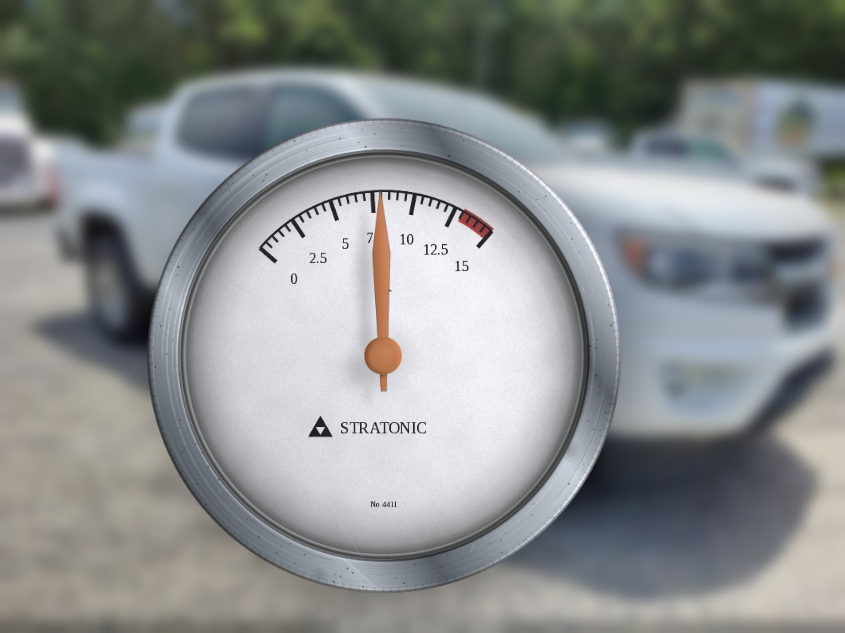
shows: 8 A
